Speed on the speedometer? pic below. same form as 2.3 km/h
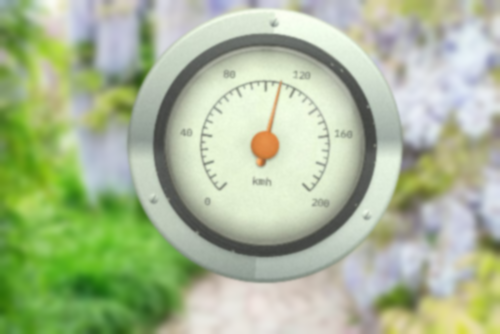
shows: 110 km/h
